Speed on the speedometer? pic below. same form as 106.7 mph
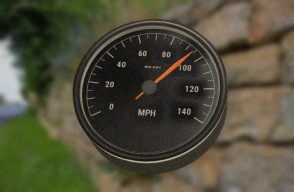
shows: 95 mph
